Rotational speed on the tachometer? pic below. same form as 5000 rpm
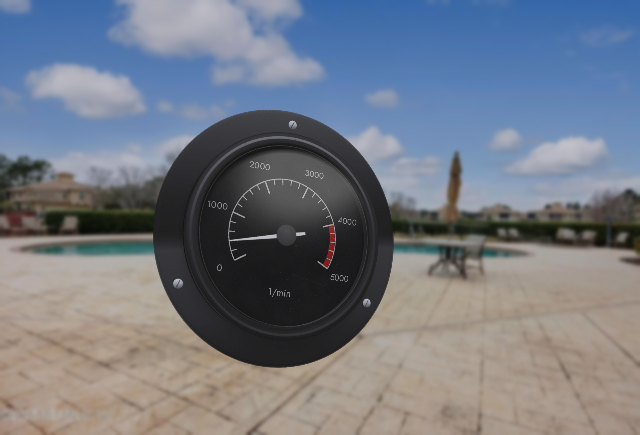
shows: 400 rpm
